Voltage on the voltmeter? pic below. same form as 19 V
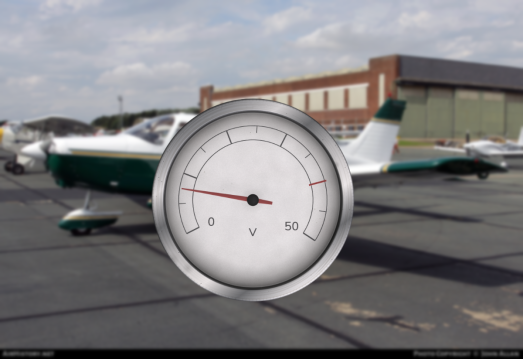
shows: 7.5 V
